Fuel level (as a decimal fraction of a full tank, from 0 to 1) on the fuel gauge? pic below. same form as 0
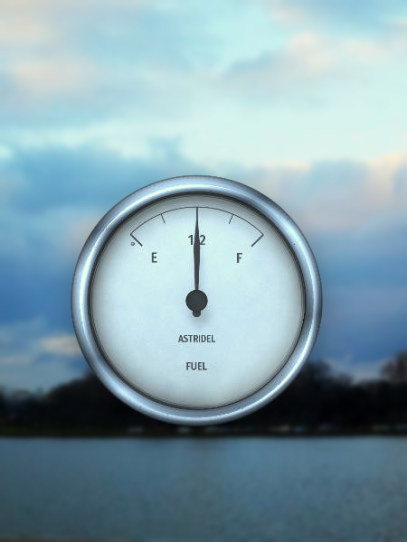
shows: 0.5
